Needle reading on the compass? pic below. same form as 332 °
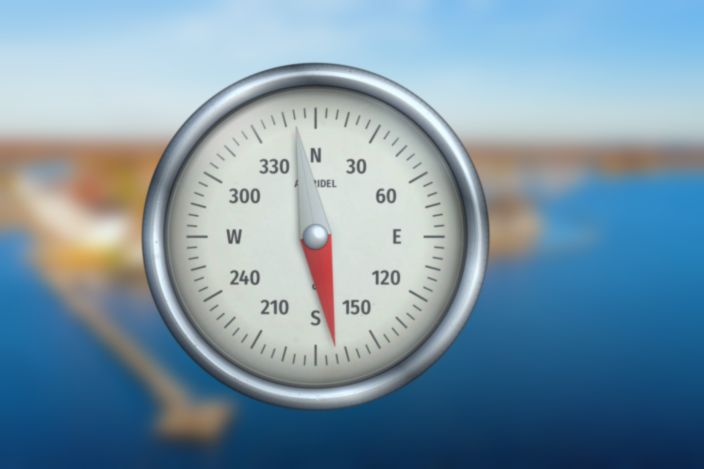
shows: 170 °
